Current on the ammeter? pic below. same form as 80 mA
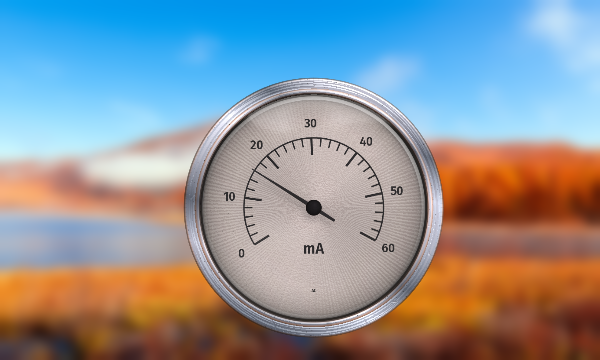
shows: 16 mA
